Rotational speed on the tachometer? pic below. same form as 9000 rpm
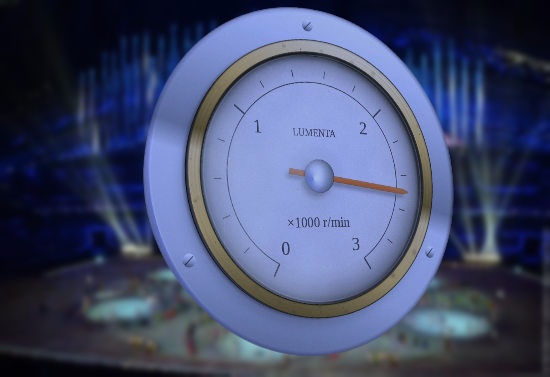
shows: 2500 rpm
